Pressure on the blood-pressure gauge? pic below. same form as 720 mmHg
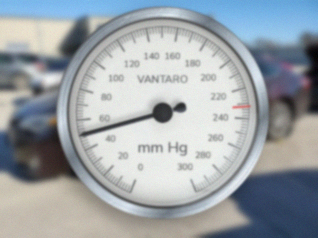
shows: 50 mmHg
